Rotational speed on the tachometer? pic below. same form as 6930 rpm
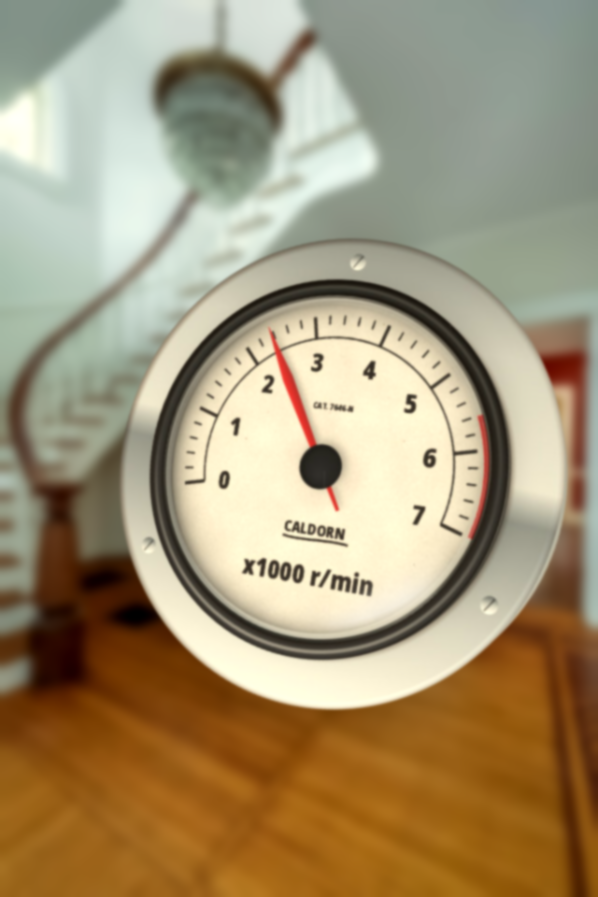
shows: 2400 rpm
